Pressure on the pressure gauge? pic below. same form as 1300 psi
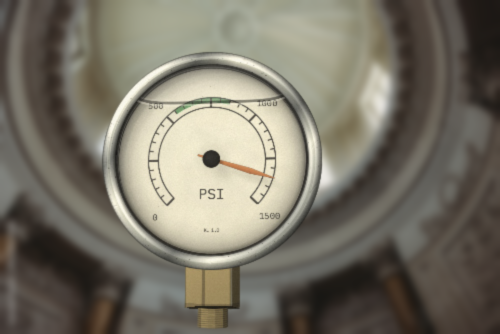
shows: 1350 psi
